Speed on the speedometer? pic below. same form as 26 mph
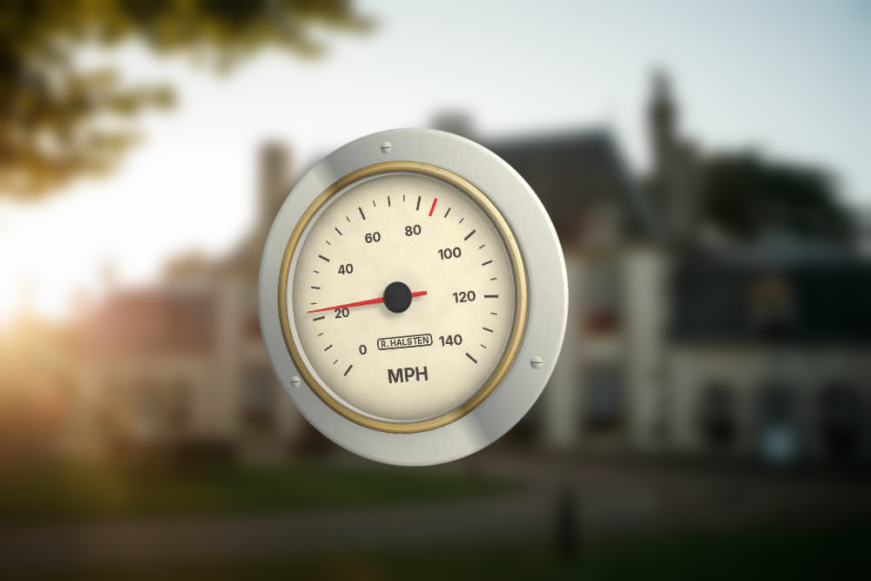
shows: 22.5 mph
